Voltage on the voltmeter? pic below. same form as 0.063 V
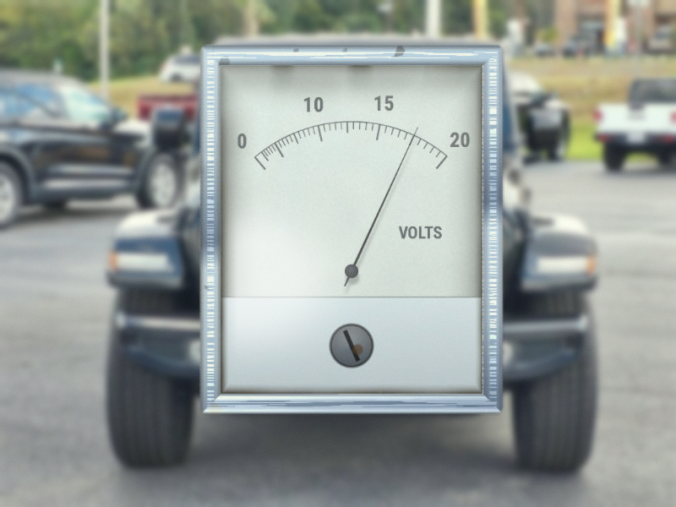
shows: 17.5 V
